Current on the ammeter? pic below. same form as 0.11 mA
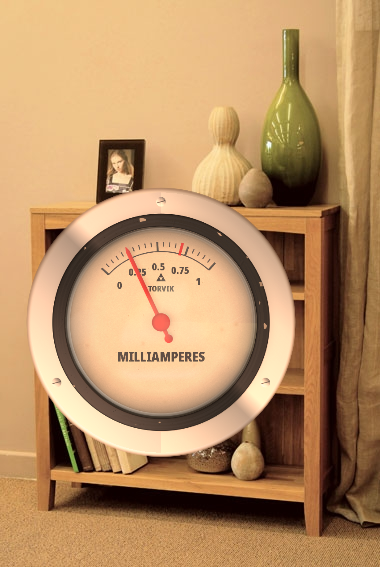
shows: 0.25 mA
